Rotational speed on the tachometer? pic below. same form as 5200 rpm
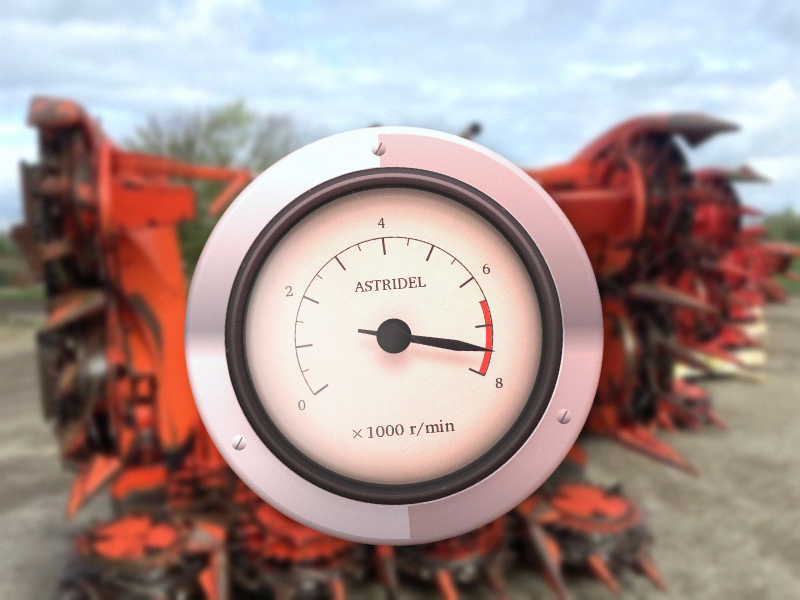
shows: 7500 rpm
